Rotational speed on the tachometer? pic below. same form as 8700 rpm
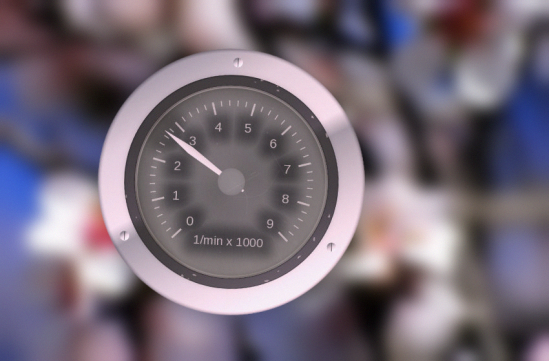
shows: 2700 rpm
